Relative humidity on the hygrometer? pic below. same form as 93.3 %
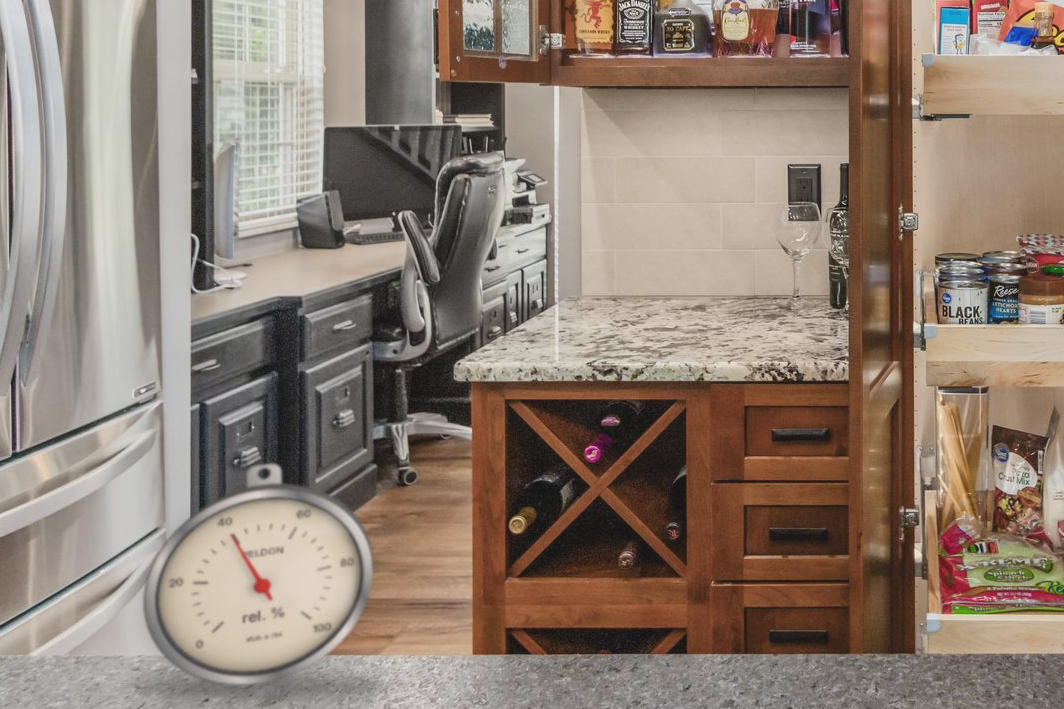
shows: 40 %
